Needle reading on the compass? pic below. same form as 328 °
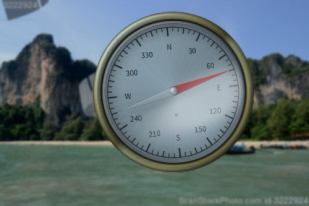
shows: 75 °
